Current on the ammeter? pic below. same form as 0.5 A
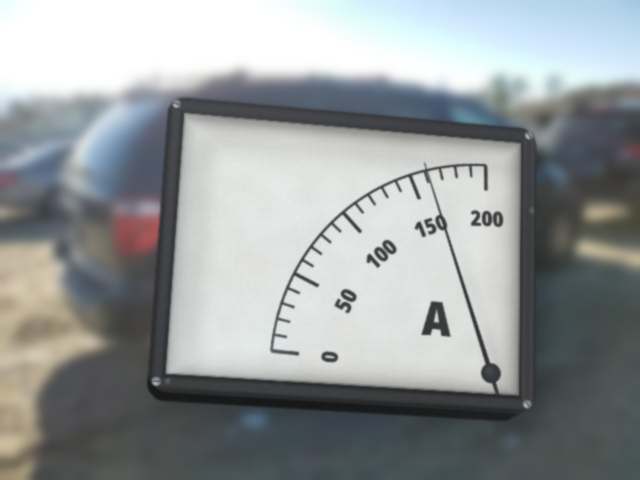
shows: 160 A
